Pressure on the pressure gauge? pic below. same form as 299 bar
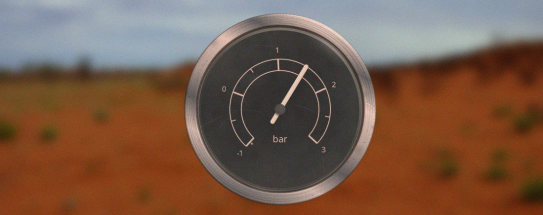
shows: 1.5 bar
